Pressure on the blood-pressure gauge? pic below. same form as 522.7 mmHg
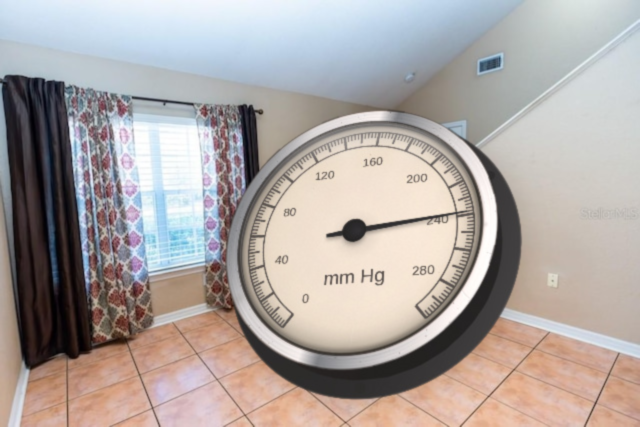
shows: 240 mmHg
